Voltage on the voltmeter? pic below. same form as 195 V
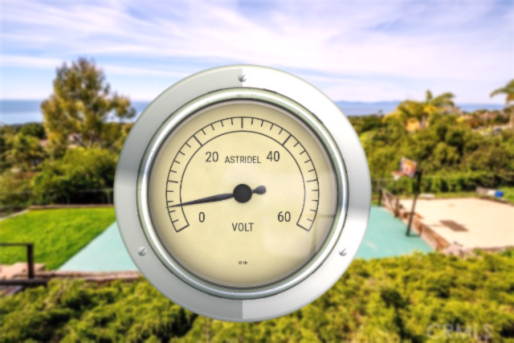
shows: 5 V
